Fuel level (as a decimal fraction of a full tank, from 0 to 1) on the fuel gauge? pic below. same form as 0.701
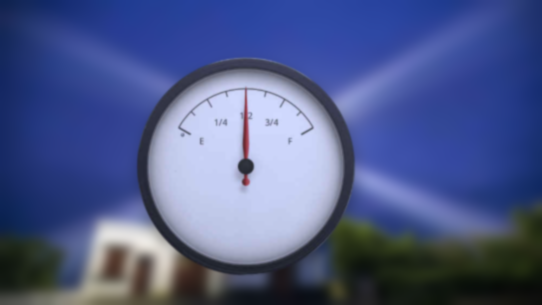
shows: 0.5
